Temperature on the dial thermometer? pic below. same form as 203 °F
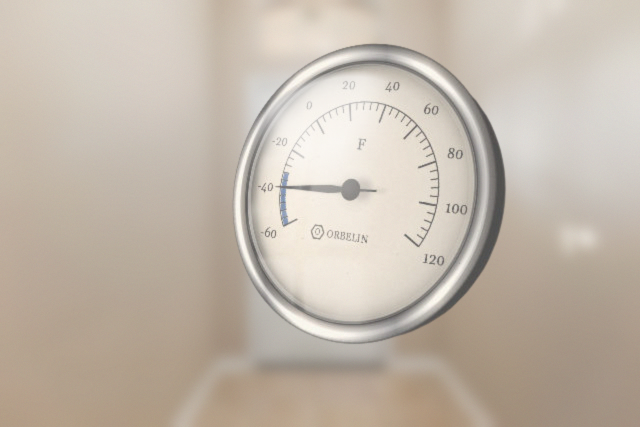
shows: -40 °F
